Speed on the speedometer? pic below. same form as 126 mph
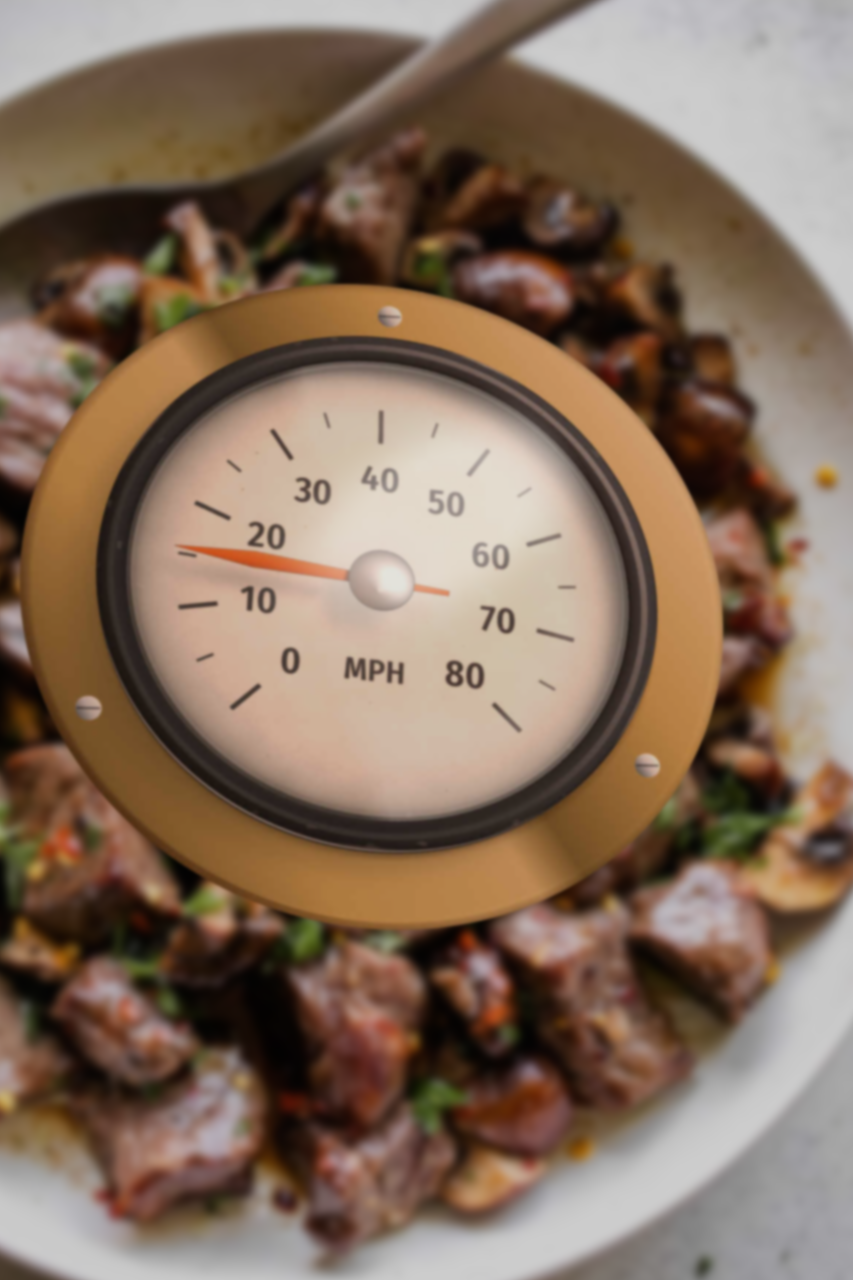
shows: 15 mph
